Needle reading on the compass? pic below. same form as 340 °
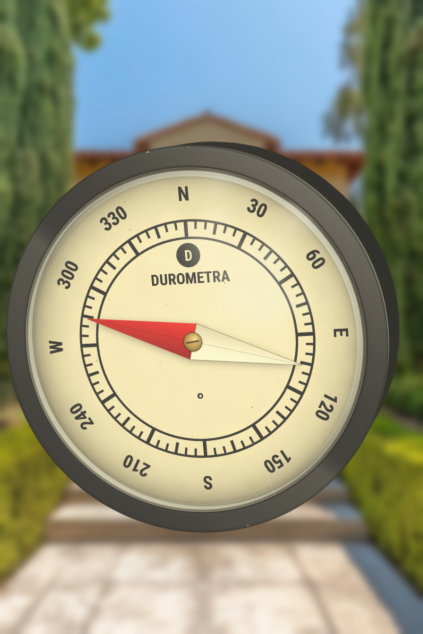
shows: 285 °
